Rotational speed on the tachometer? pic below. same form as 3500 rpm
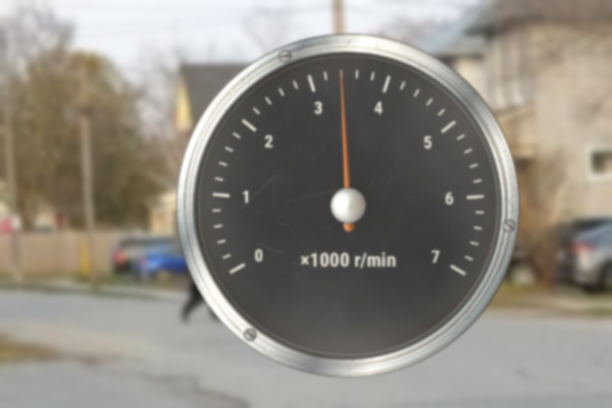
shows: 3400 rpm
